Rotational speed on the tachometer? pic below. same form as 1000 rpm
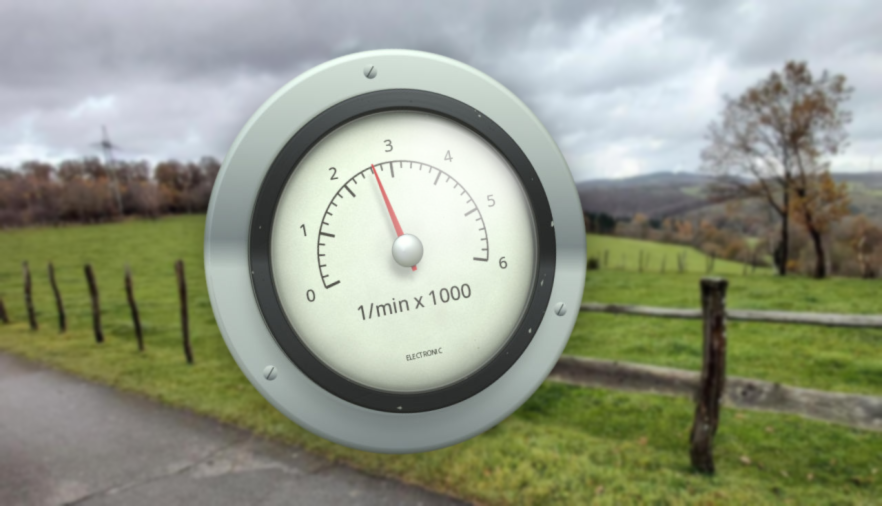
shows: 2600 rpm
